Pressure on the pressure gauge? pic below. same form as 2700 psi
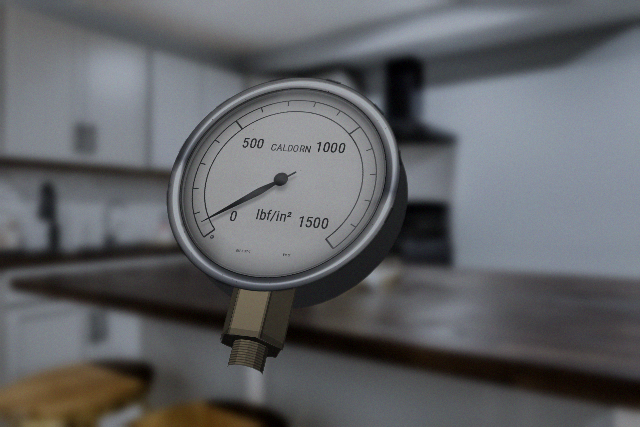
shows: 50 psi
